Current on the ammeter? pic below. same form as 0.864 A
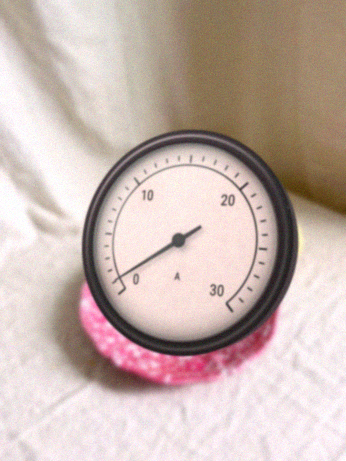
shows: 1 A
